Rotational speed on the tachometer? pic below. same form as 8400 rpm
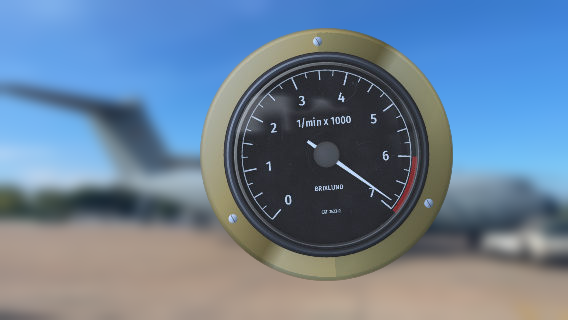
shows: 6875 rpm
